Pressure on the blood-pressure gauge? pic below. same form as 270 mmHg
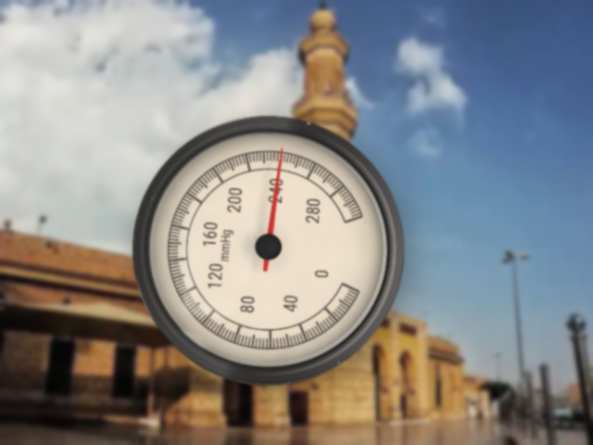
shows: 240 mmHg
